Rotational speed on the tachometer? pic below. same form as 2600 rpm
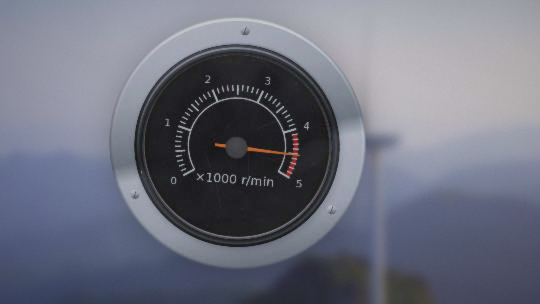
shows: 4500 rpm
